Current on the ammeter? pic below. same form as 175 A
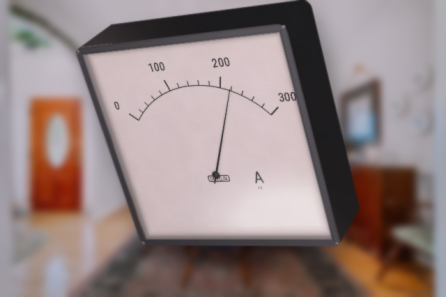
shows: 220 A
